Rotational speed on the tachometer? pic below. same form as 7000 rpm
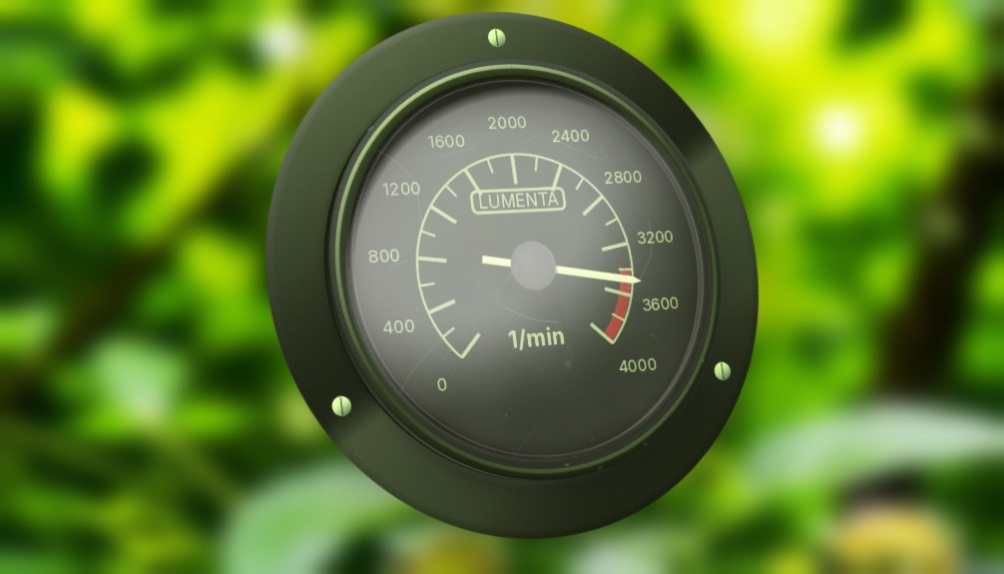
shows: 3500 rpm
